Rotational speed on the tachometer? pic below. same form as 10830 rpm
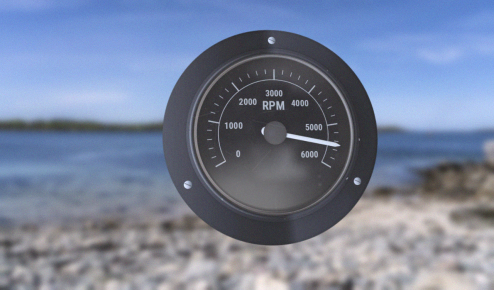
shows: 5500 rpm
